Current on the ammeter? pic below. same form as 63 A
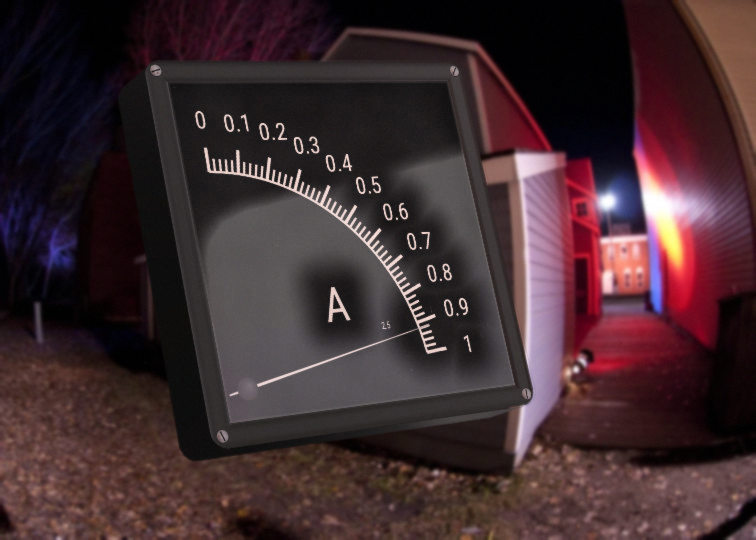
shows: 0.92 A
